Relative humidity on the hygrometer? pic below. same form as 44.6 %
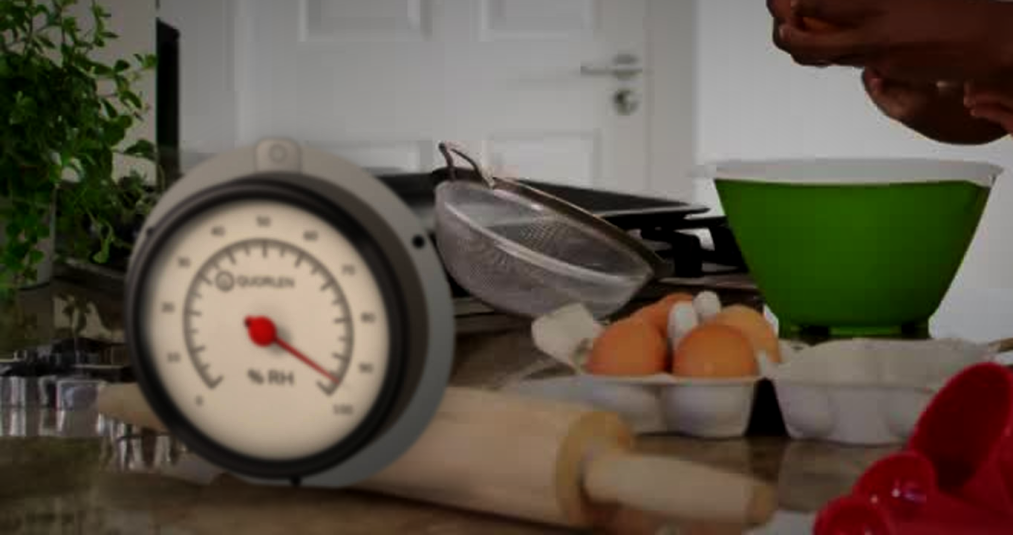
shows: 95 %
